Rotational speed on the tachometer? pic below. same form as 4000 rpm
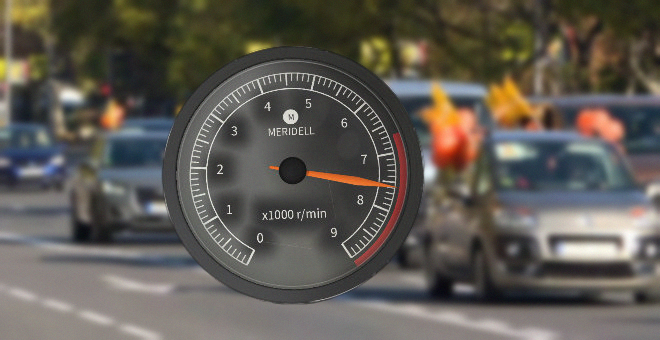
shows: 7600 rpm
